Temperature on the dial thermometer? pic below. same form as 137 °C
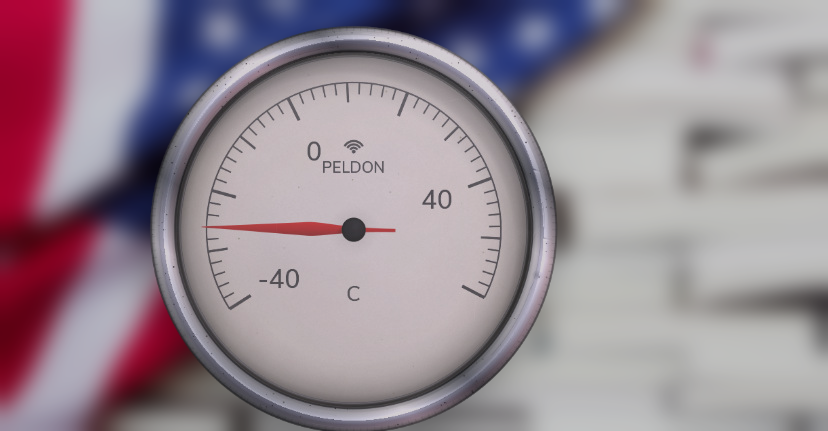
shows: -26 °C
